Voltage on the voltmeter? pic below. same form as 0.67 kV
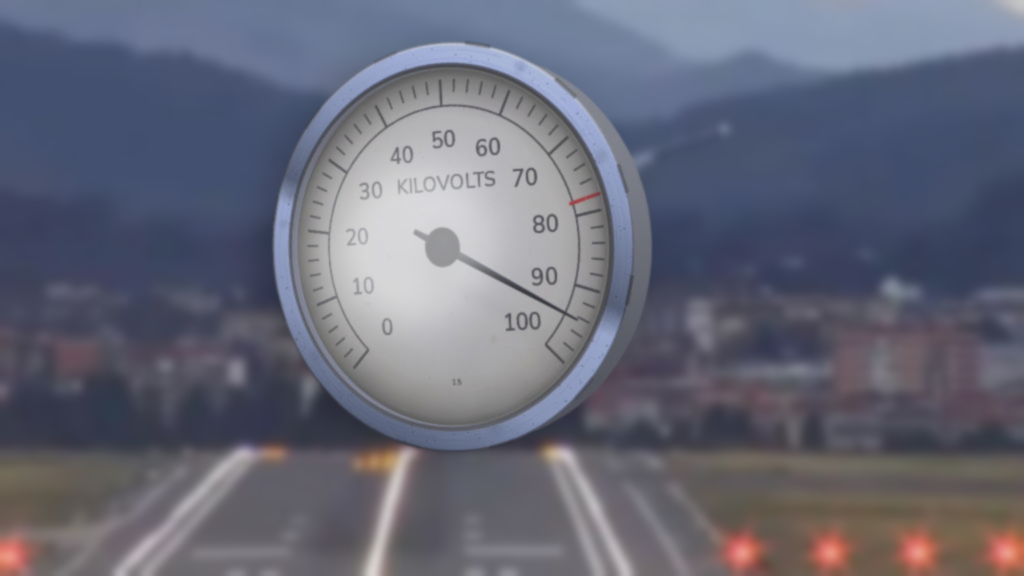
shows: 94 kV
